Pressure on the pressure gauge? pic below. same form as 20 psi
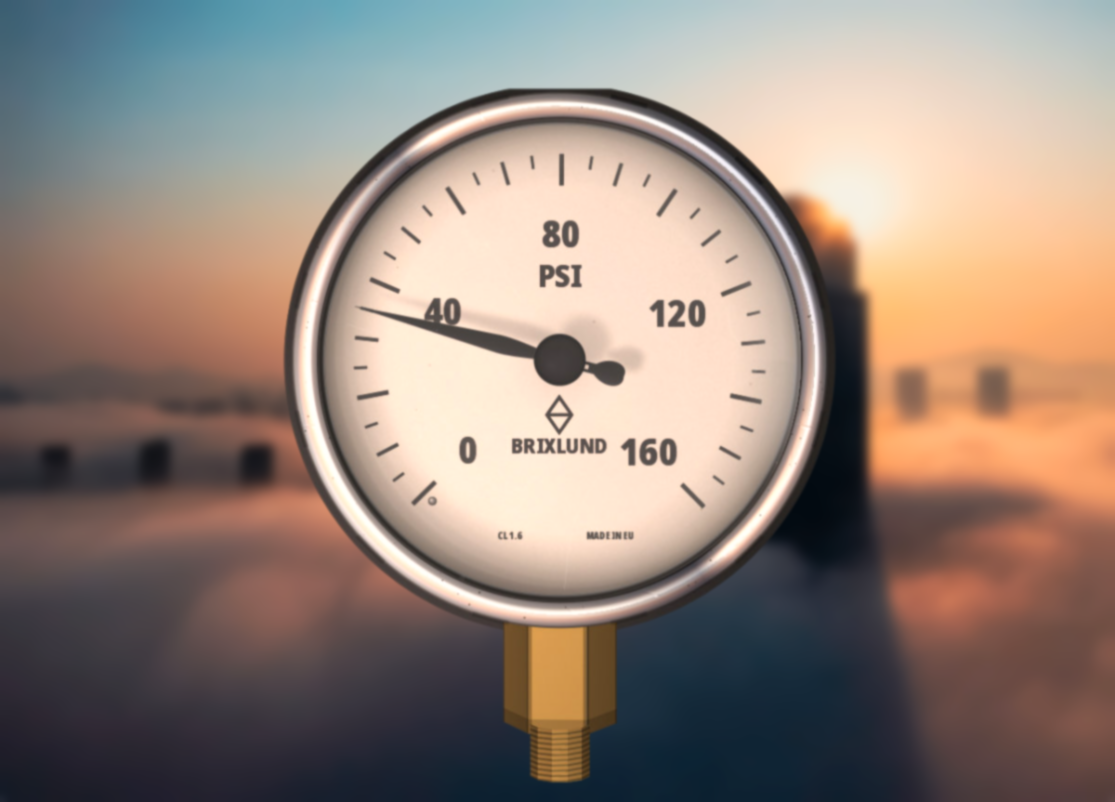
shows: 35 psi
